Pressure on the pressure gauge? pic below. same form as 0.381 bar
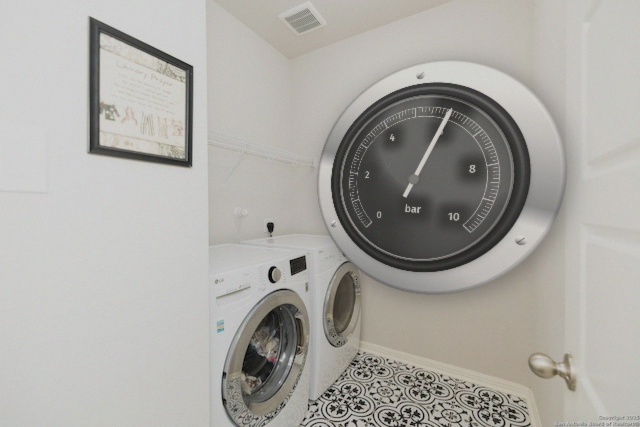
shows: 6 bar
